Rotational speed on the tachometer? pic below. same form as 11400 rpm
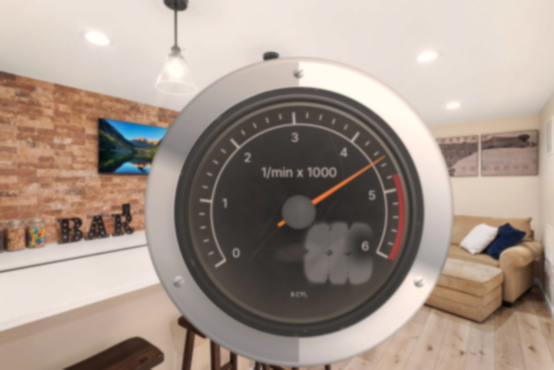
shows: 4500 rpm
